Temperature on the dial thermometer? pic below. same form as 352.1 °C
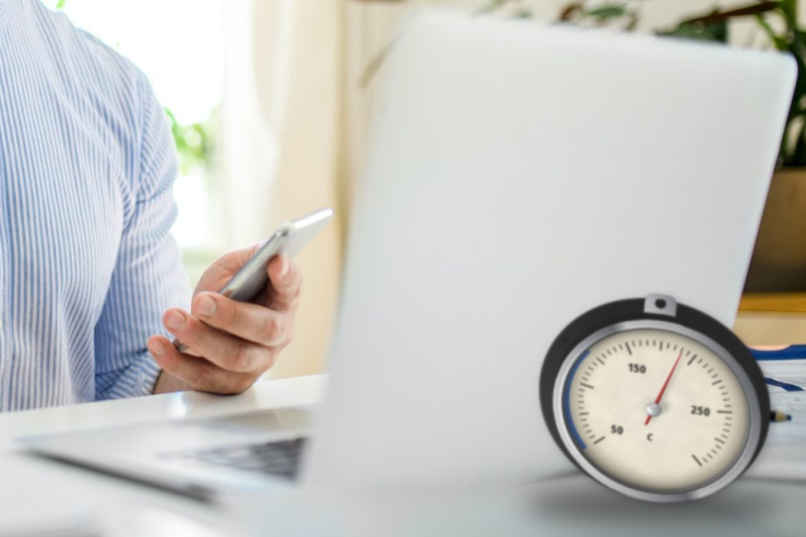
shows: 190 °C
